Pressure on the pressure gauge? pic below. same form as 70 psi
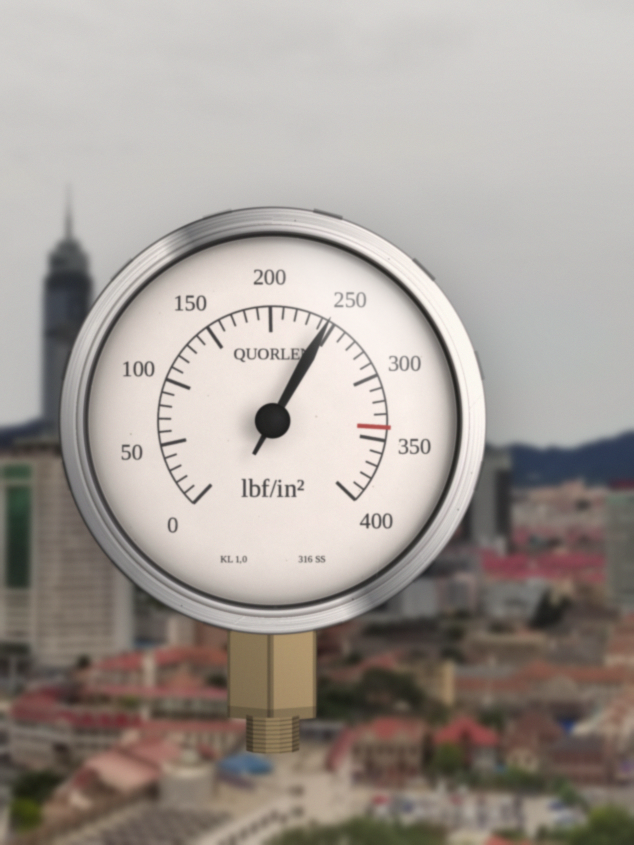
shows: 245 psi
